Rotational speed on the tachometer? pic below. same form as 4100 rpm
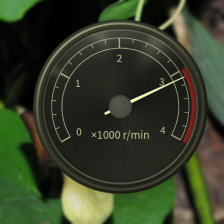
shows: 3100 rpm
